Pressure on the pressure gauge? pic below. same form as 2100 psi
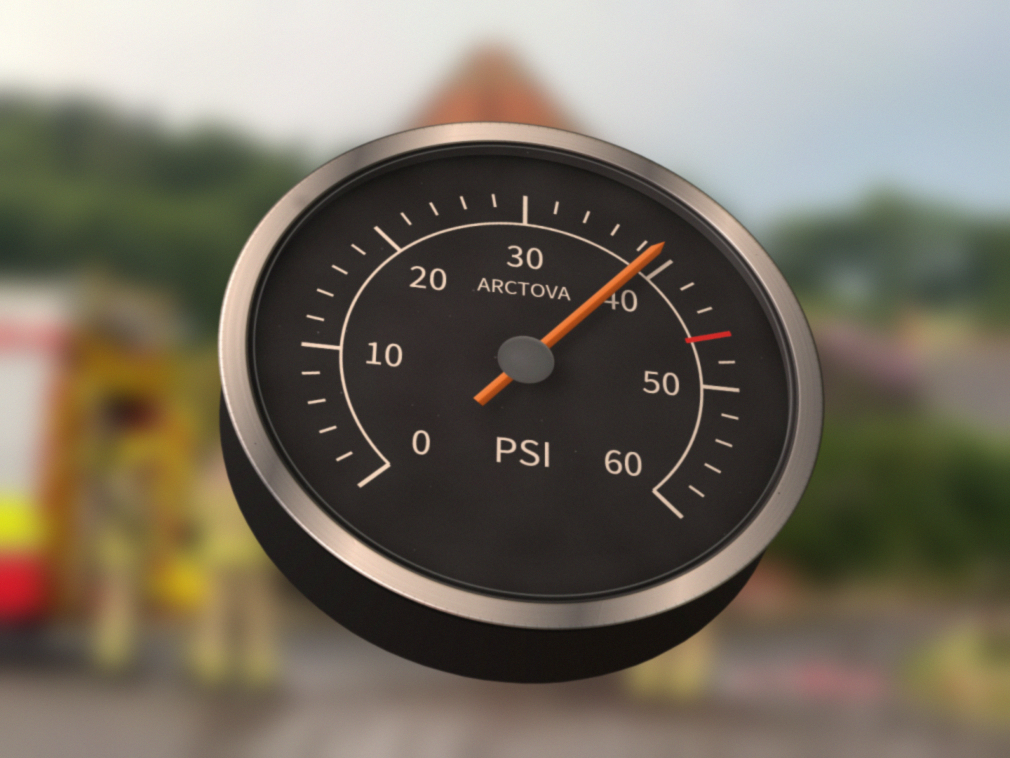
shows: 39 psi
